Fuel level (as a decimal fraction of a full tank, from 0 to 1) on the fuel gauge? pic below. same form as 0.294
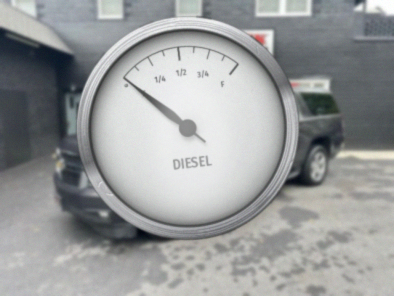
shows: 0
